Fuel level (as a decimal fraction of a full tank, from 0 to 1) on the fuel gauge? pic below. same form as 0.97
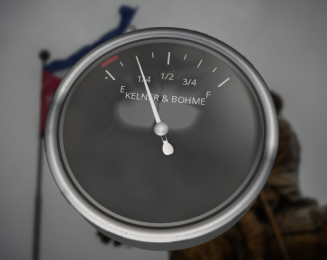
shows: 0.25
